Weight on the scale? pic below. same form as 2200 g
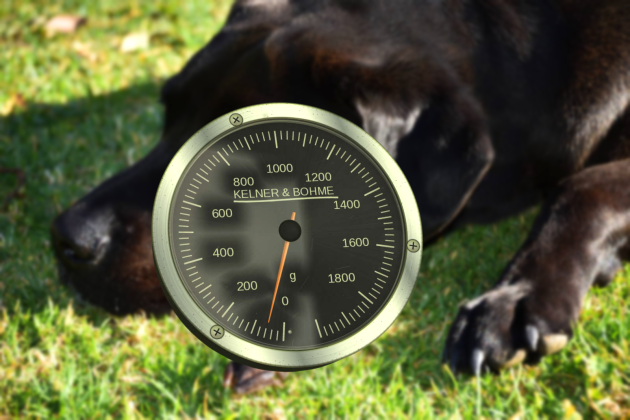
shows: 60 g
